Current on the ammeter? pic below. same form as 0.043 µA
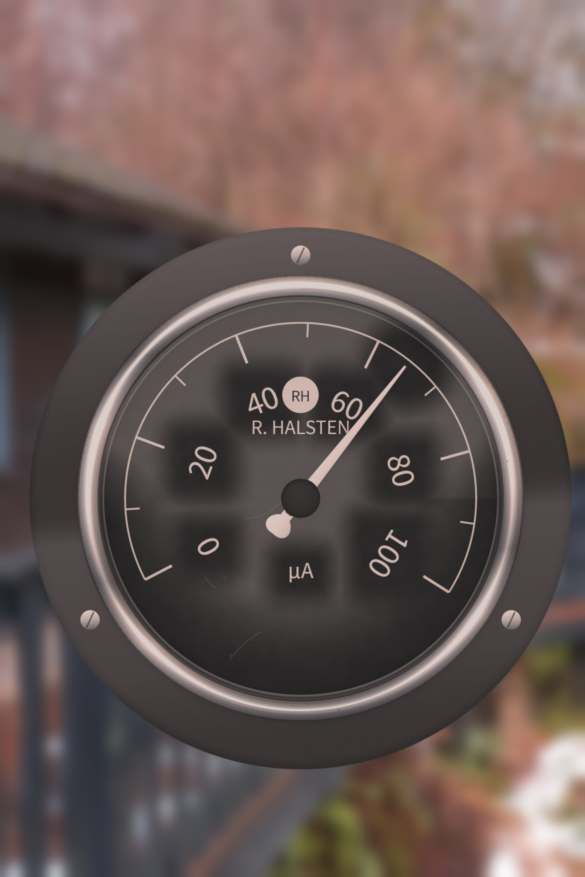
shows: 65 µA
